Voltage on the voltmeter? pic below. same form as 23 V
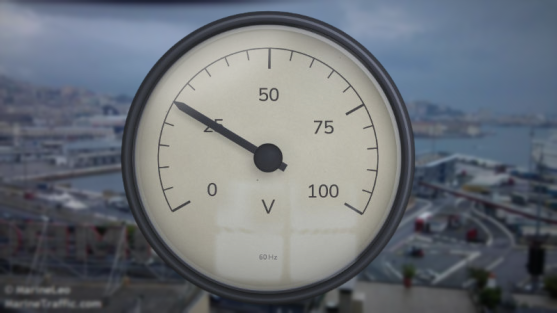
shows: 25 V
